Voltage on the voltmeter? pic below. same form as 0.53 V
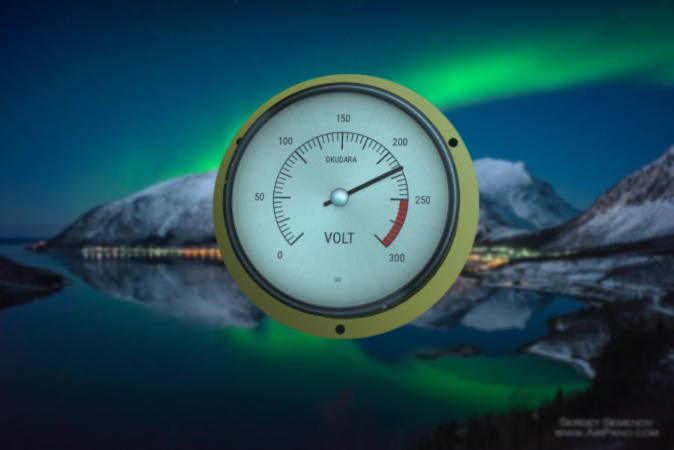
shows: 220 V
